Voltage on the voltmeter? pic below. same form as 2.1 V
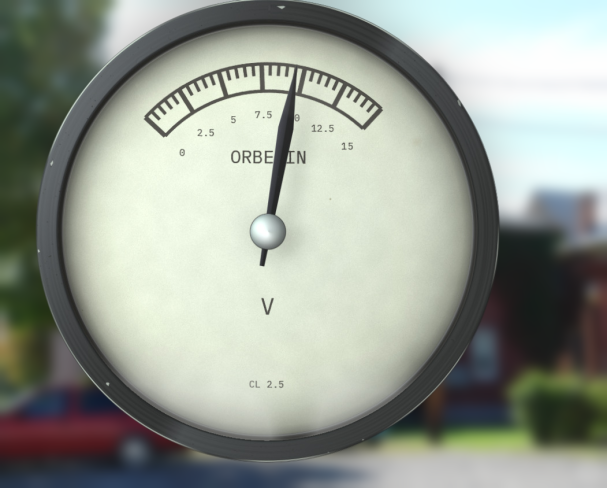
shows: 9.5 V
